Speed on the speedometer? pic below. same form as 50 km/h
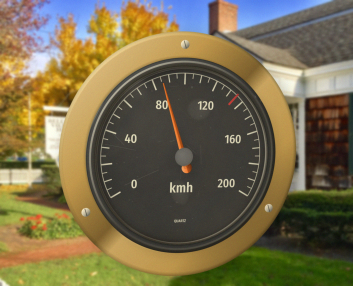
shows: 85 km/h
